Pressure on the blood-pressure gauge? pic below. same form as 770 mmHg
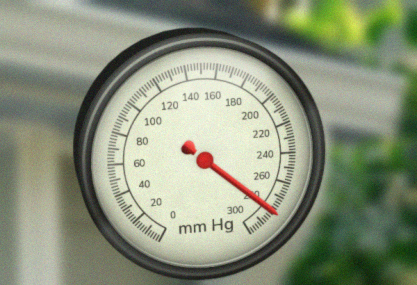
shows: 280 mmHg
